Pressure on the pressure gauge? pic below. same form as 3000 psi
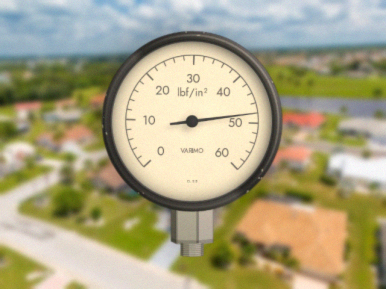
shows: 48 psi
